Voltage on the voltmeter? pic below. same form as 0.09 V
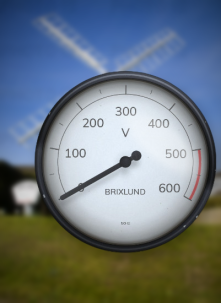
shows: 0 V
